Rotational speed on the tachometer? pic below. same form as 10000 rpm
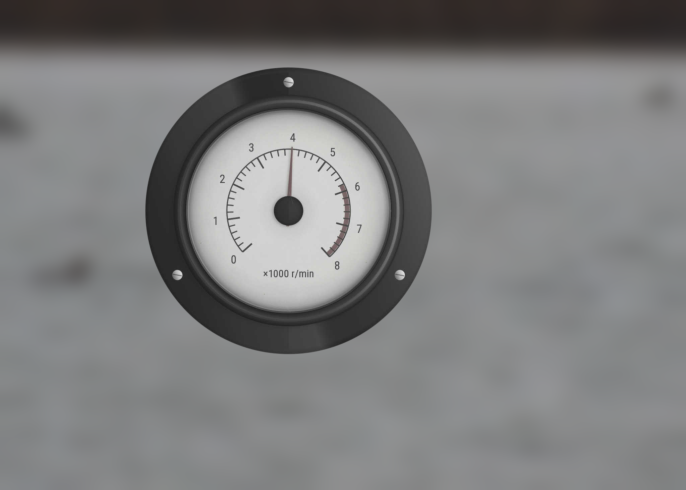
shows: 4000 rpm
